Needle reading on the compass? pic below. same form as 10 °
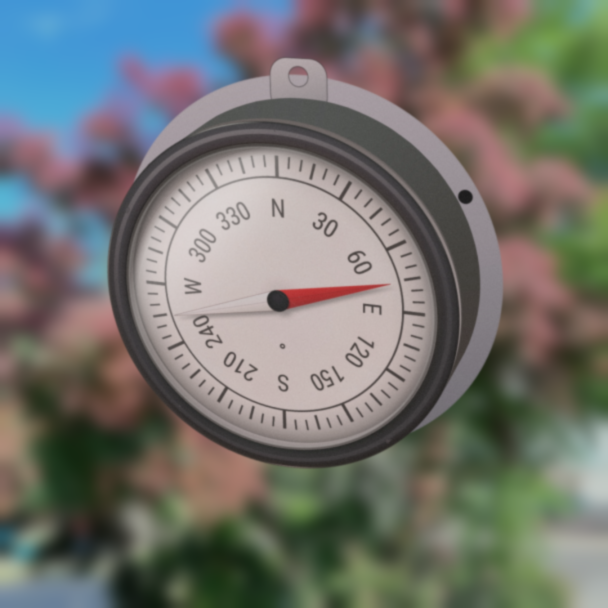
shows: 75 °
